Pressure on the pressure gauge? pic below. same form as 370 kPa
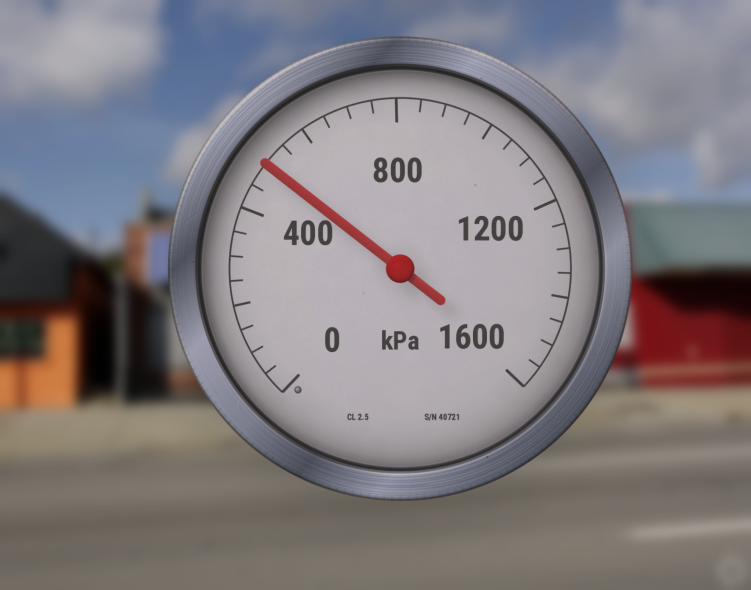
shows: 500 kPa
